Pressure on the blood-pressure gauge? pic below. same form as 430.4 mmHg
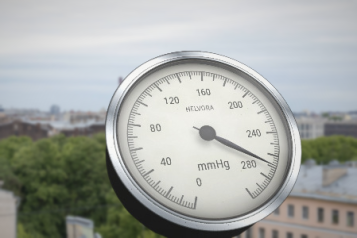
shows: 270 mmHg
